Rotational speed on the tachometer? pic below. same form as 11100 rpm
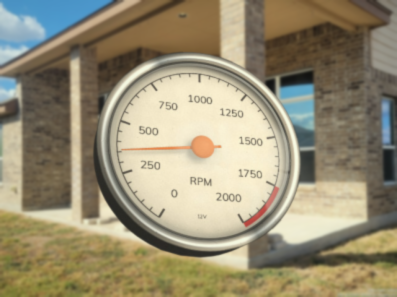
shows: 350 rpm
